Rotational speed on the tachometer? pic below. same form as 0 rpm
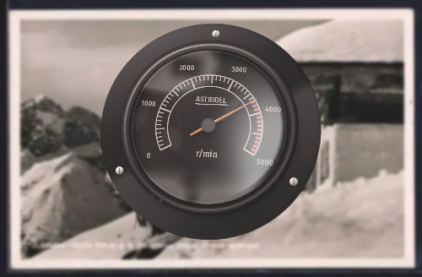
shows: 3700 rpm
